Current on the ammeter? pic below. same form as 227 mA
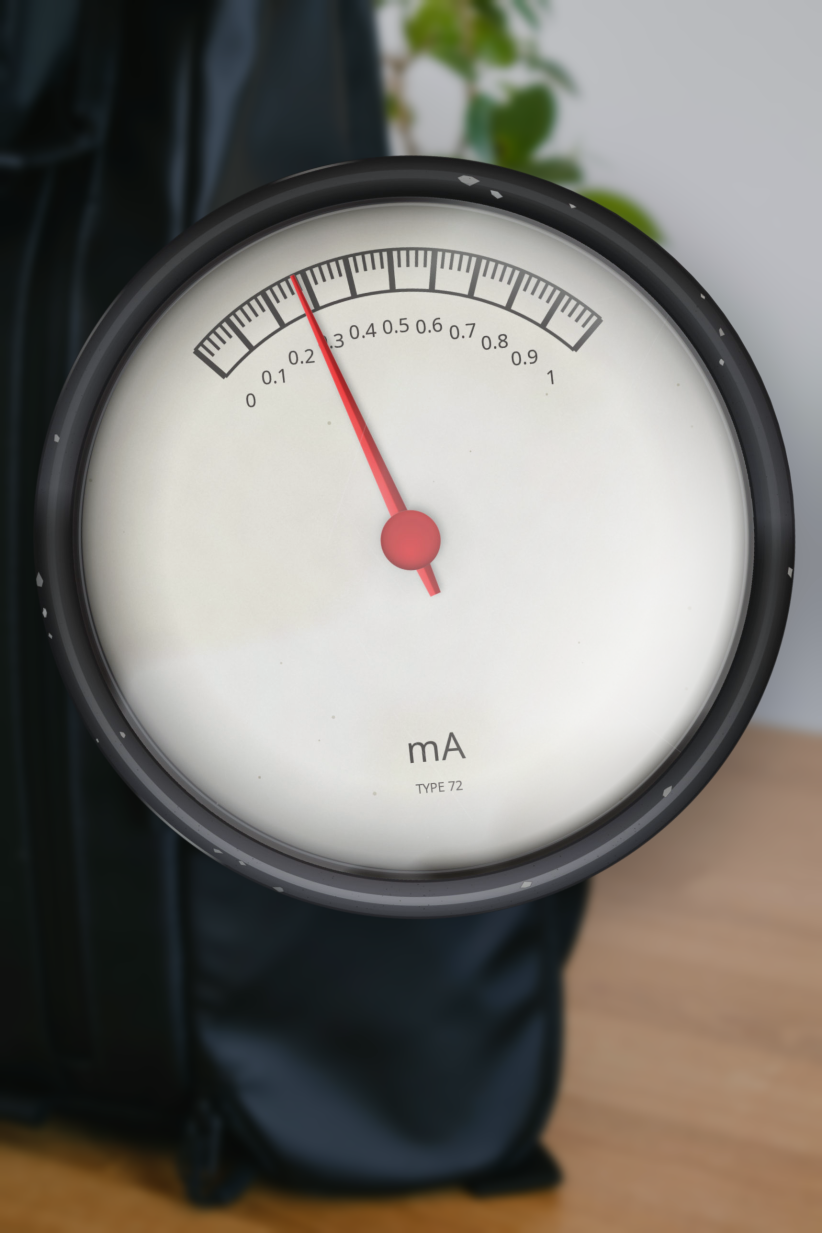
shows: 0.28 mA
